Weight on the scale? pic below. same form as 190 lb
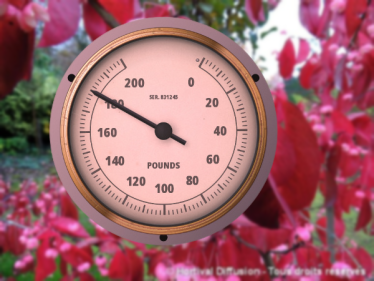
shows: 180 lb
